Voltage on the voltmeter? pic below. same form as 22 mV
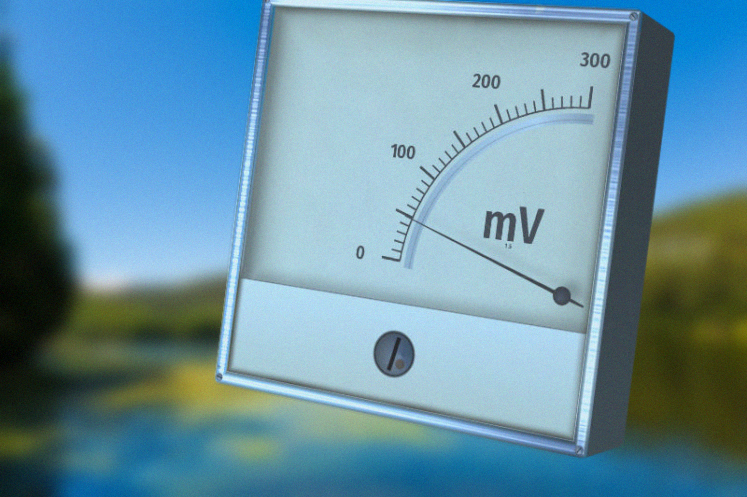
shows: 50 mV
